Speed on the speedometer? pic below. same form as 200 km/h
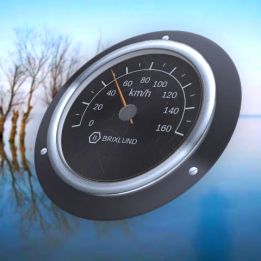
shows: 50 km/h
